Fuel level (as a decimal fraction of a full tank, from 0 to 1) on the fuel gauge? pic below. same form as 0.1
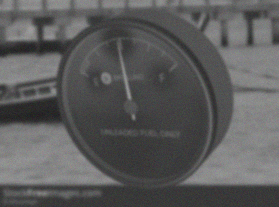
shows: 0.5
